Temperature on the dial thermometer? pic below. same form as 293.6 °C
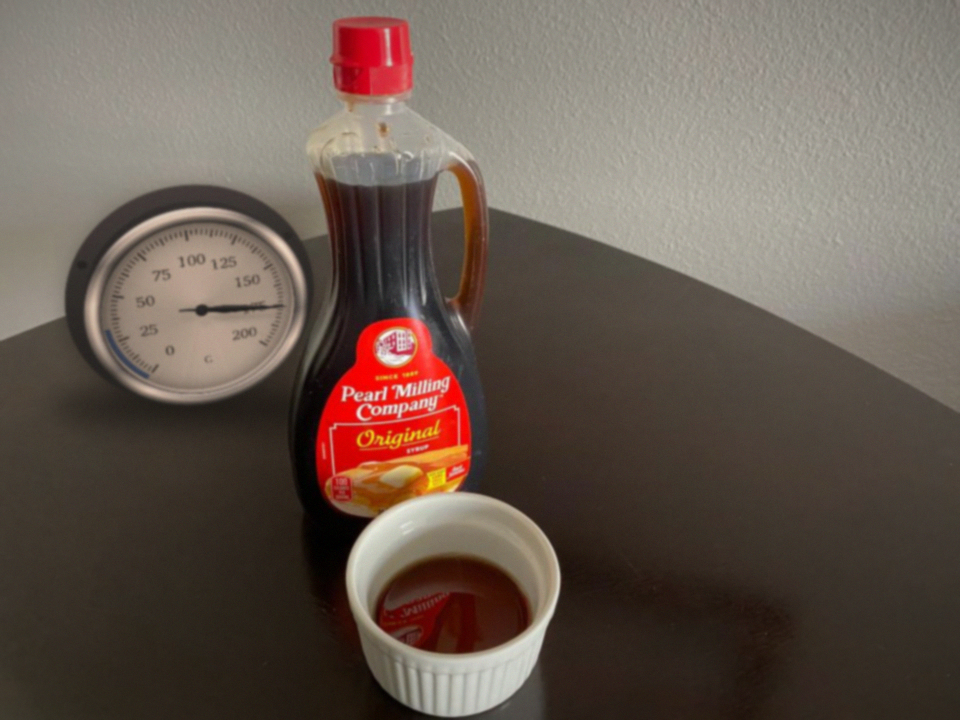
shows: 175 °C
